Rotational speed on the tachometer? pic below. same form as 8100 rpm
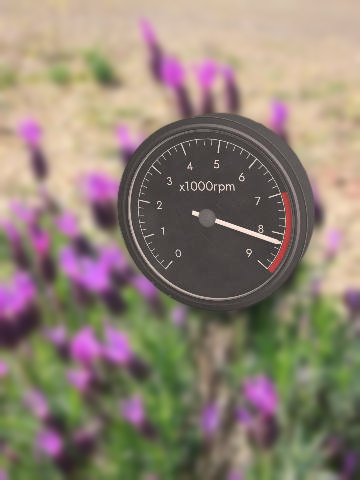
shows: 8200 rpm
